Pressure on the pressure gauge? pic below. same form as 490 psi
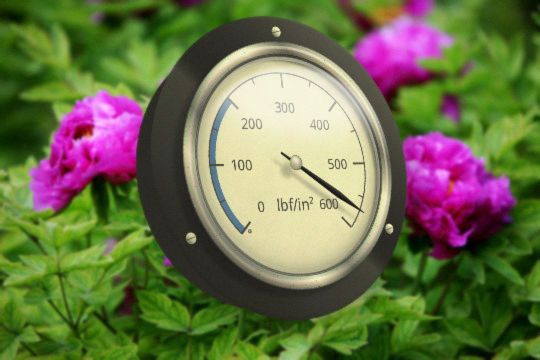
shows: 575 psi
